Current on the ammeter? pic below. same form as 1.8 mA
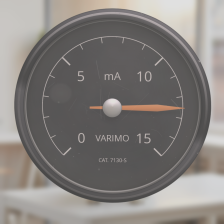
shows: 12.5 mA
